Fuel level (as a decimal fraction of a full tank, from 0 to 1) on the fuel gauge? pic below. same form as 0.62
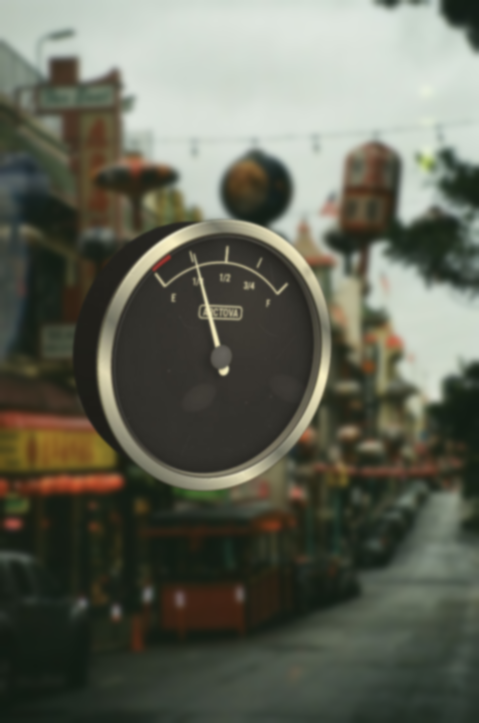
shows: 0.25
